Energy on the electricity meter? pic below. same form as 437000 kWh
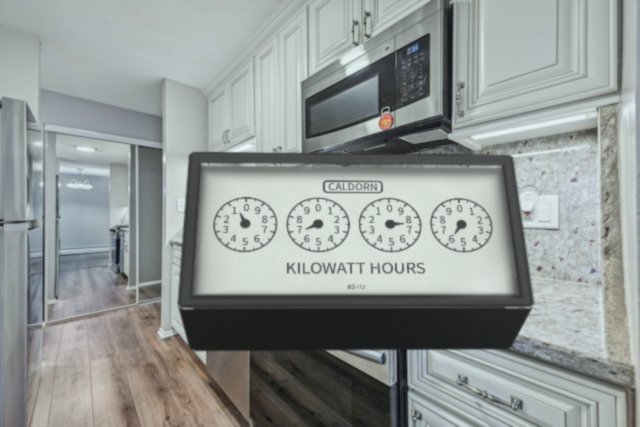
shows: 676 kWh
